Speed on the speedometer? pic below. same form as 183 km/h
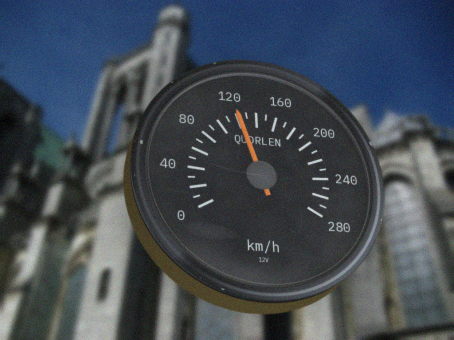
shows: 120 km/h
